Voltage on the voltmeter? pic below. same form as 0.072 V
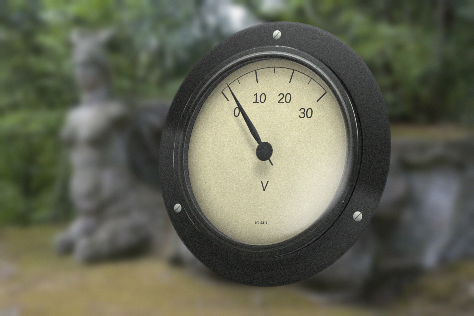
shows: 2.5 V
